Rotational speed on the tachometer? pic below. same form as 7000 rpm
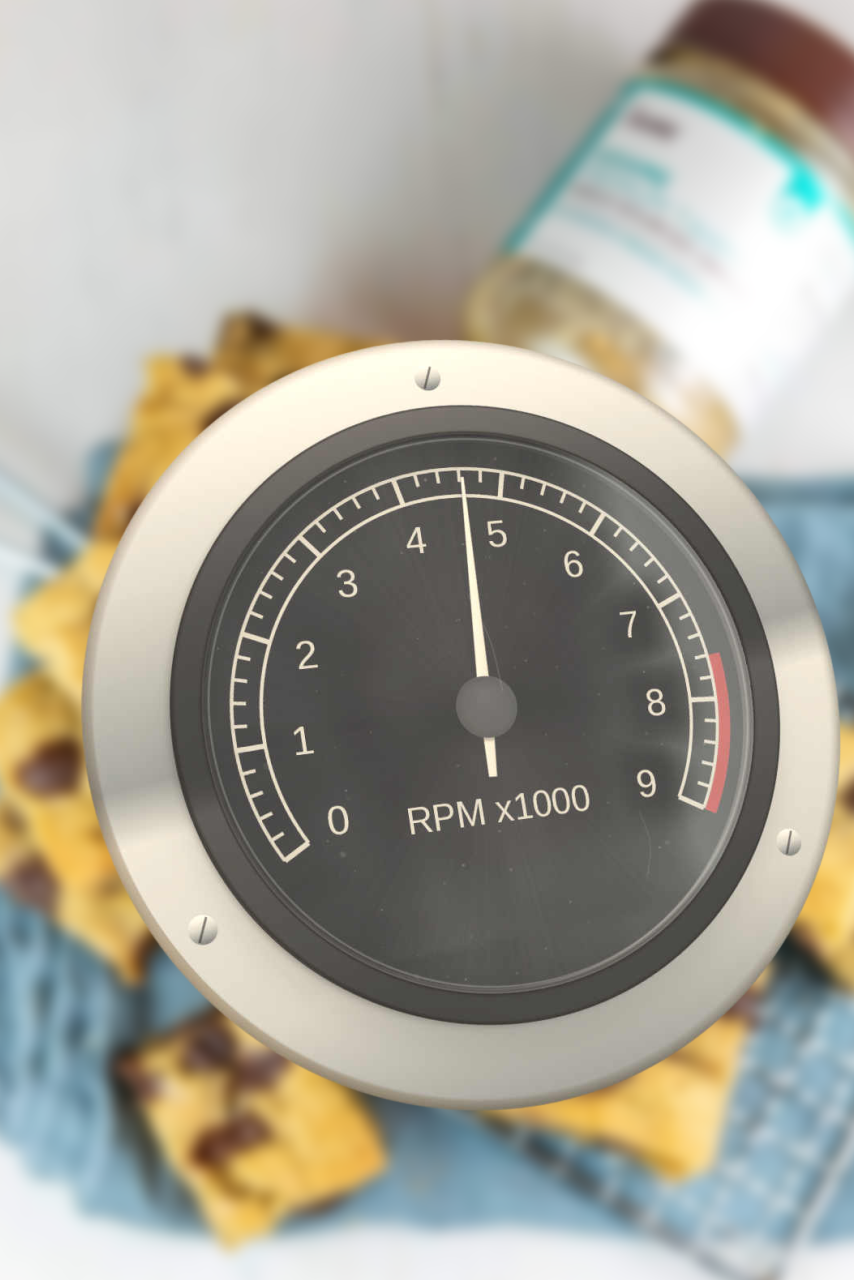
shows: 4600 rpm
